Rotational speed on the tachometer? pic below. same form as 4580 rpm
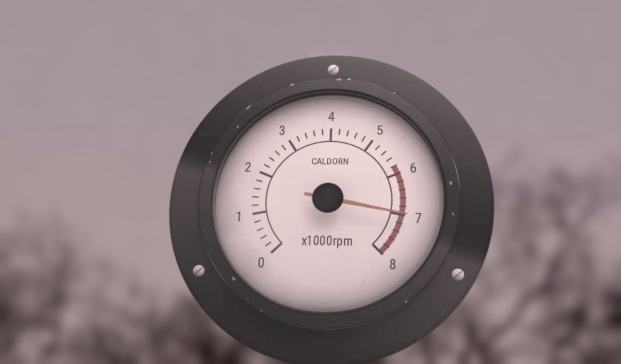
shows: 7000 rpm
